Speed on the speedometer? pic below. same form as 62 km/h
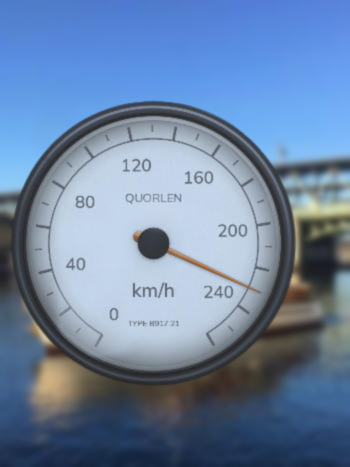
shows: 230 km/h
